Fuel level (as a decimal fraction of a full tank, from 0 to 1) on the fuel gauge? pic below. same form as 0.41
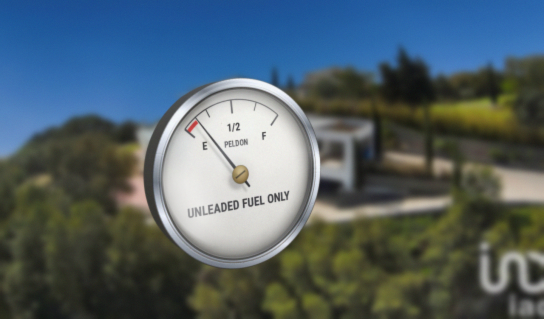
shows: 0.125
